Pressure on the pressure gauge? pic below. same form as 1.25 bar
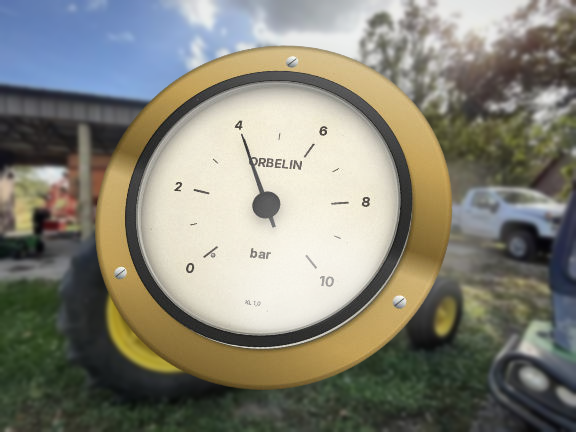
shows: 4 bar
